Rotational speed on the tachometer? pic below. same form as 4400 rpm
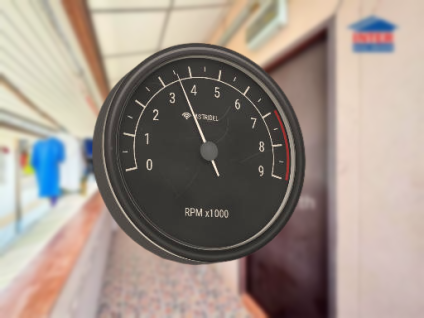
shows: 3500 rpm
